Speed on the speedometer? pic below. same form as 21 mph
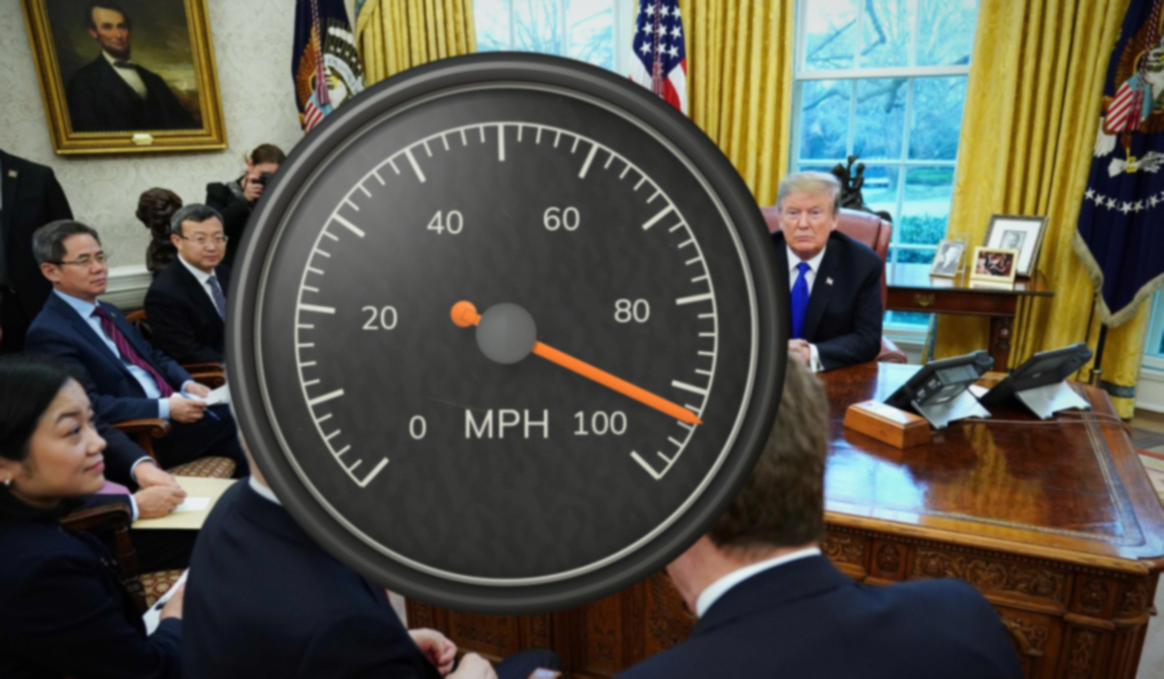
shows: 93 mph
